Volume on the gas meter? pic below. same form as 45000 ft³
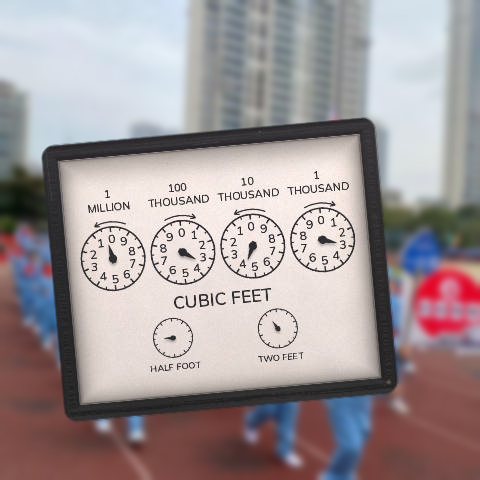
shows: 34300 ft³
